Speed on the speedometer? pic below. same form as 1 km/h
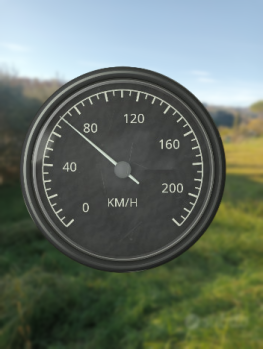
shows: 70 km/h
